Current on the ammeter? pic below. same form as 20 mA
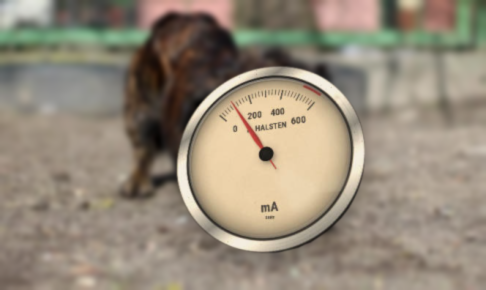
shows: 100 mA
